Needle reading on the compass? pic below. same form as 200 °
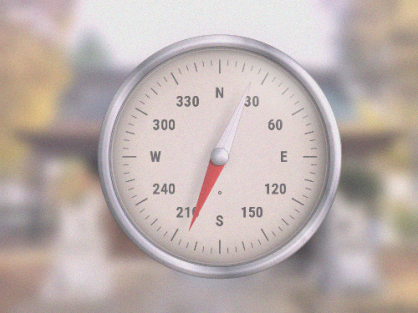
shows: 202.5 °
